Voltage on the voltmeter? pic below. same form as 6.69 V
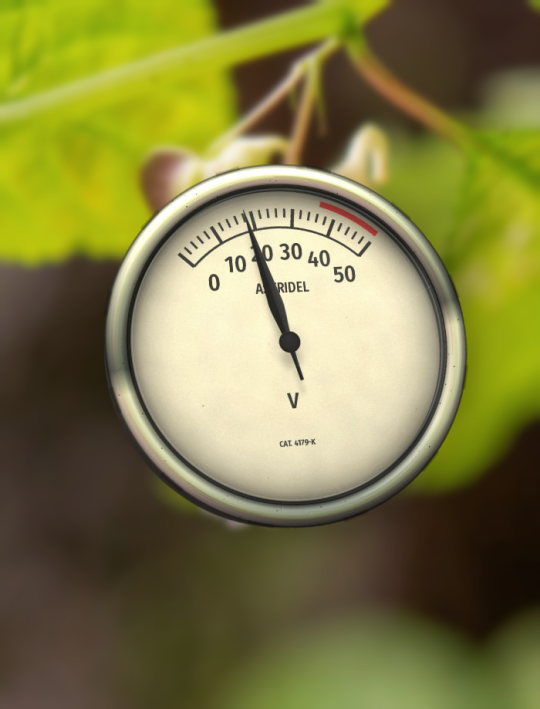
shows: 18 V
